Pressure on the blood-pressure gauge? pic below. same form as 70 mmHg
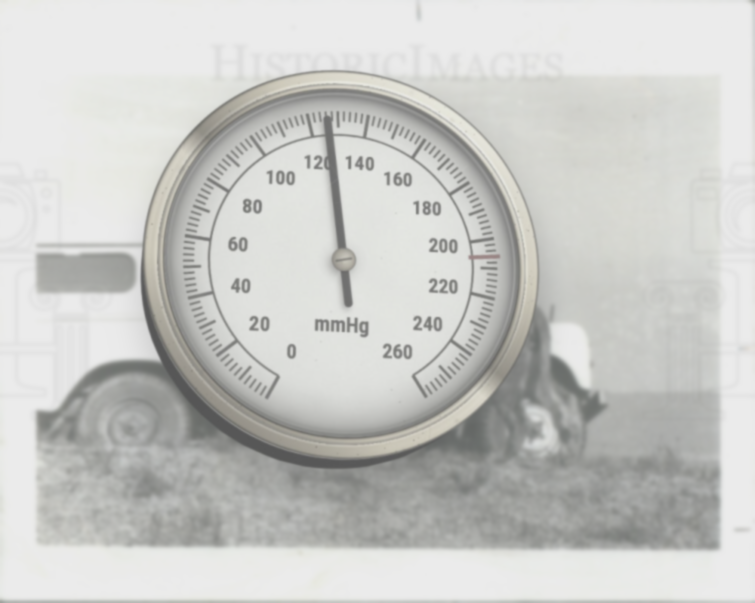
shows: 126 mmHg
